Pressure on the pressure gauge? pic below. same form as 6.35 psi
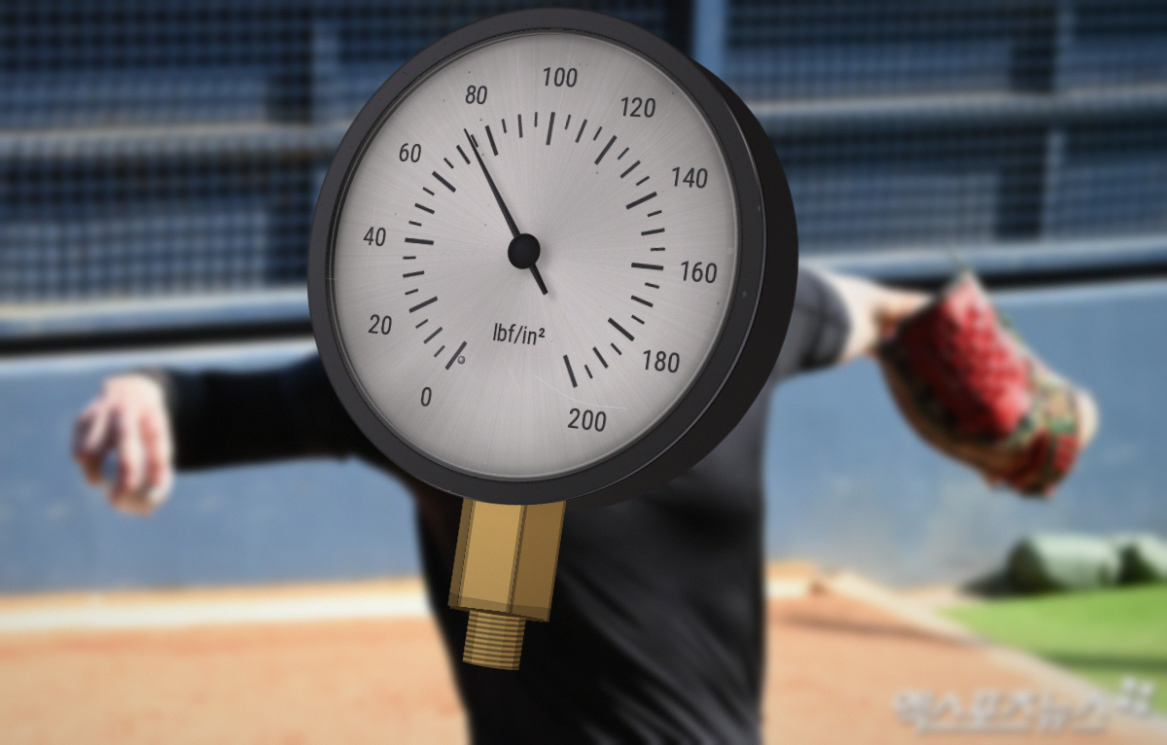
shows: 75 psi
